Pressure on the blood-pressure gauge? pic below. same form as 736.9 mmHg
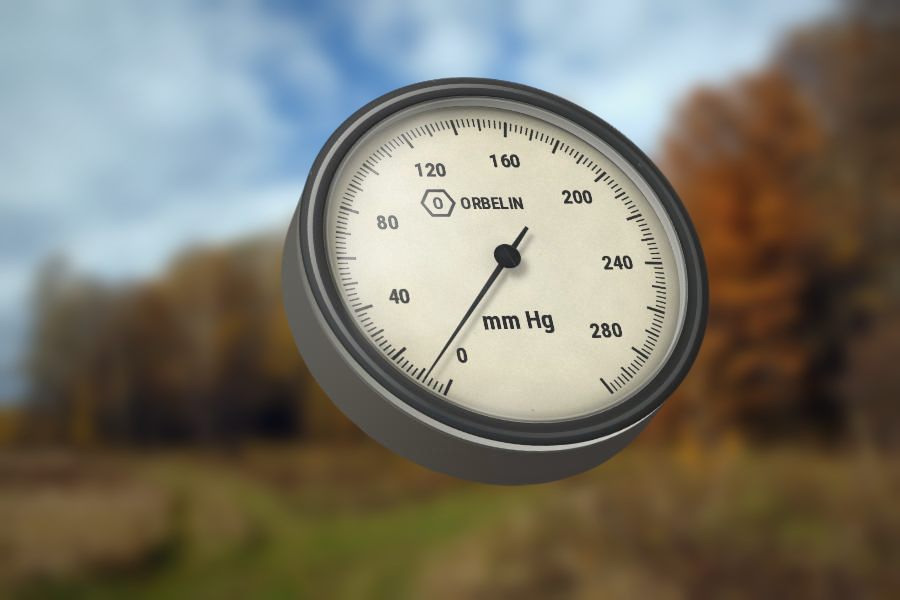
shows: 8 mmHg
